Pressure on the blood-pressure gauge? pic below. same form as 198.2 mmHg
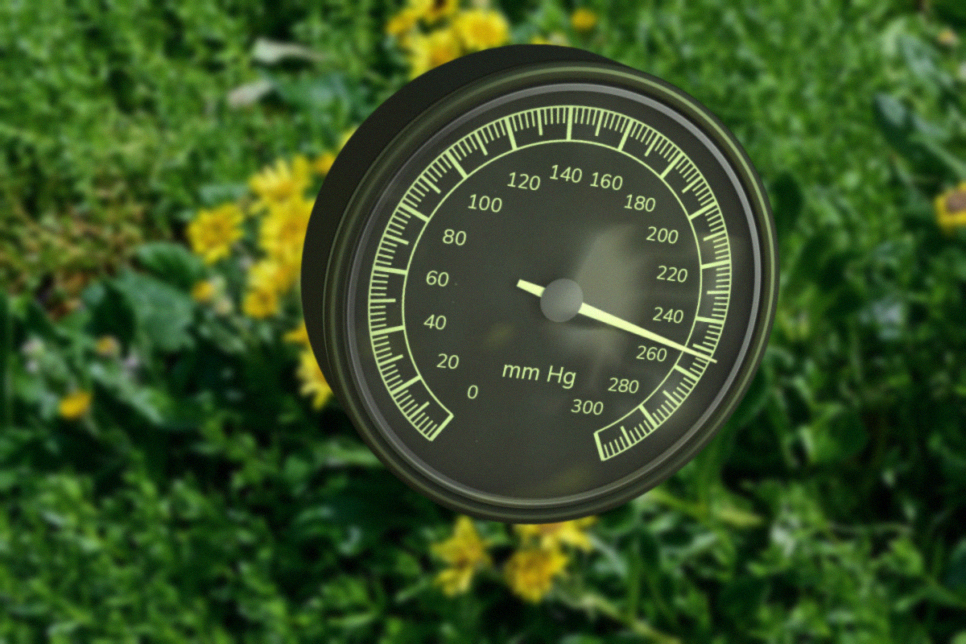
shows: 252 mmHg
